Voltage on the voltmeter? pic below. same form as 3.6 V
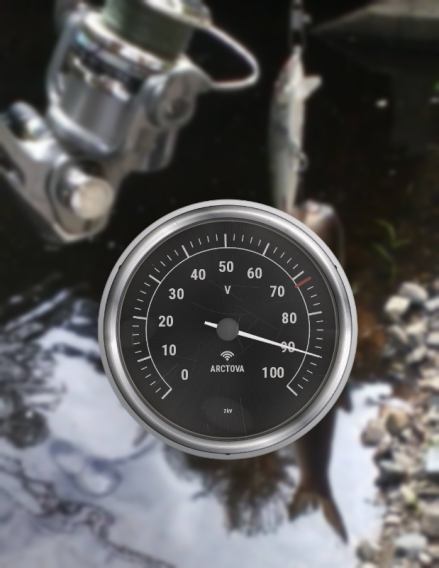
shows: 90 V
